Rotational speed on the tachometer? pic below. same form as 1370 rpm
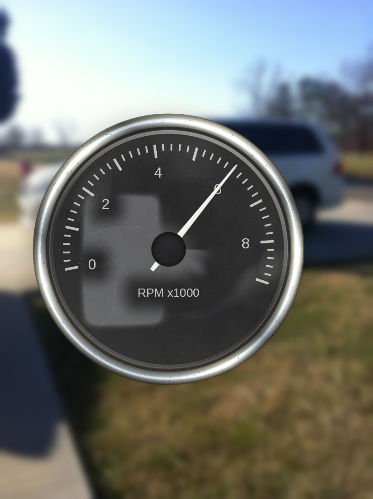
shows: 6000 rpm
